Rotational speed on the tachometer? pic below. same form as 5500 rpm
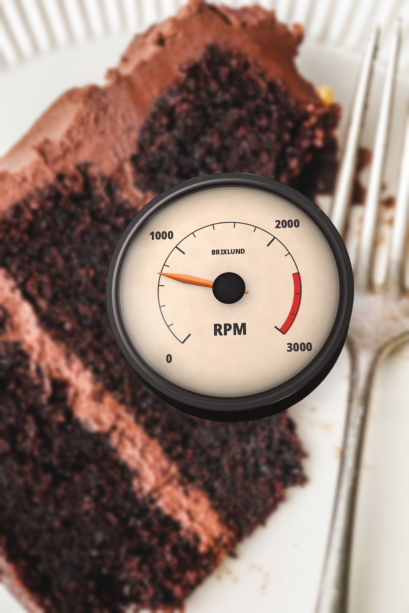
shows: 700 rpm
